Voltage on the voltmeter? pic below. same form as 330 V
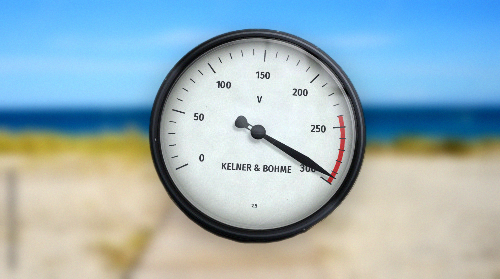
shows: 295 V
